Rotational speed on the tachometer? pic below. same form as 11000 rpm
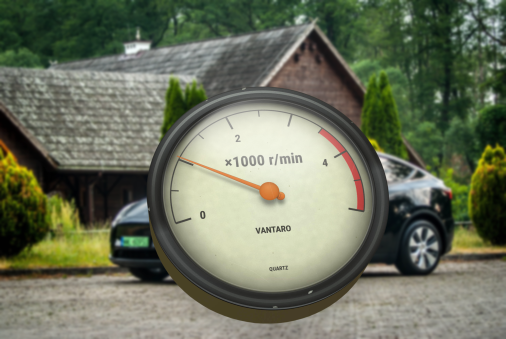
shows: 1000 rpm
